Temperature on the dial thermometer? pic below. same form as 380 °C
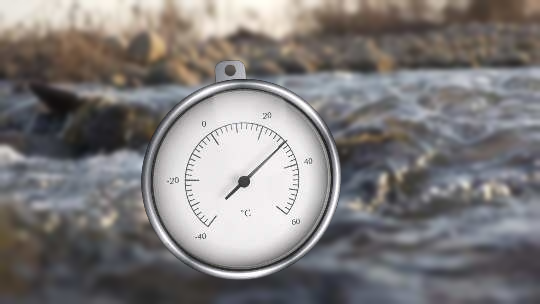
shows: 30 °C
